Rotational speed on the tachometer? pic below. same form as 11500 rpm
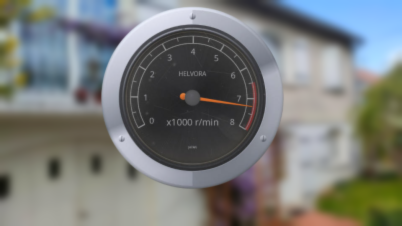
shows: 7250 rpm
